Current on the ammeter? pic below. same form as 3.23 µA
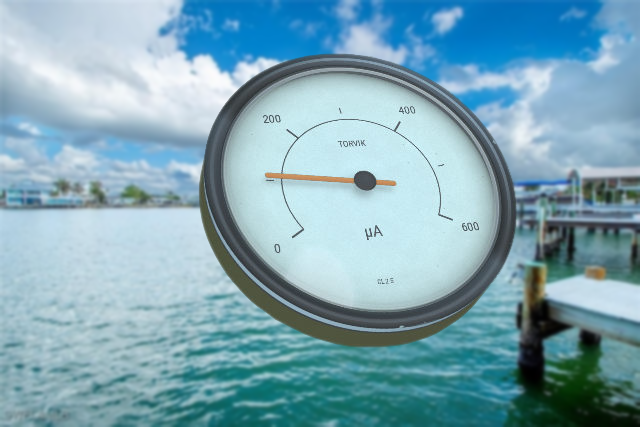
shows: 100 µA
